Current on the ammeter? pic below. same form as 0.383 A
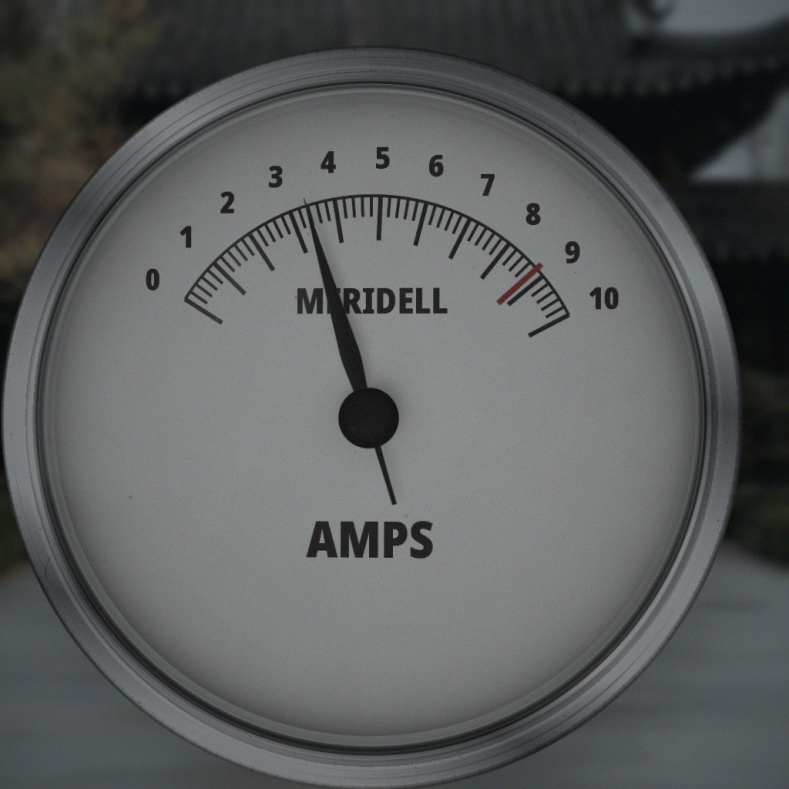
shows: 3.4 A
